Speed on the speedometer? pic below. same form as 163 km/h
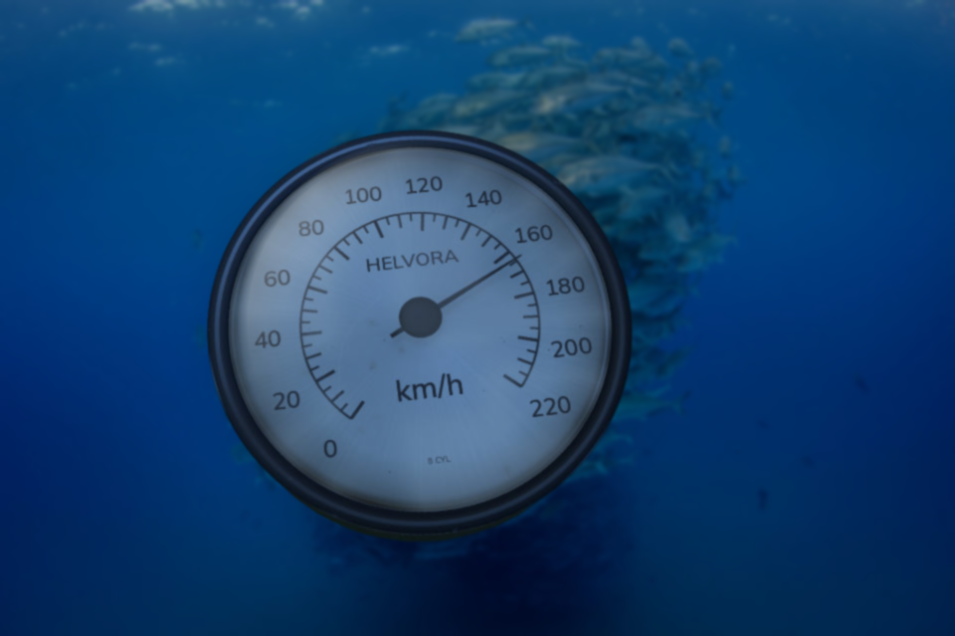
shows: 165 km/h
